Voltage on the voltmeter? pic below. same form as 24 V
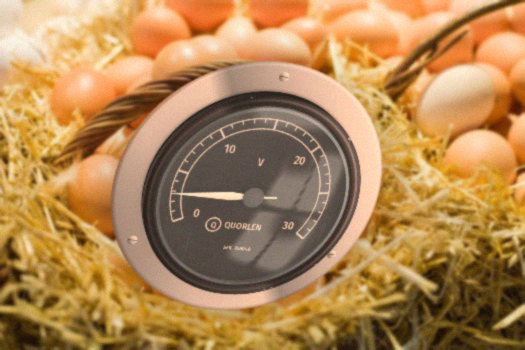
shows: 3 V
